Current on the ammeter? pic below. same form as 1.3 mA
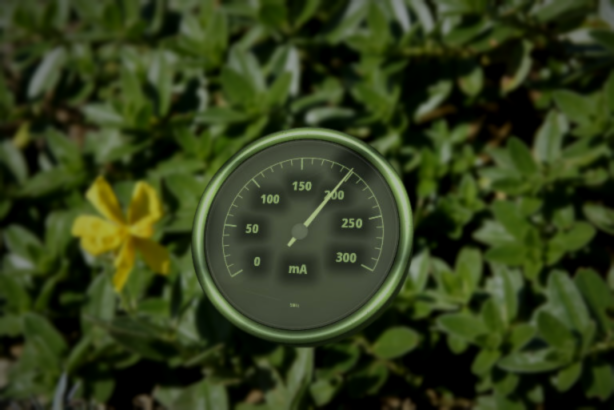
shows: 200 mA
